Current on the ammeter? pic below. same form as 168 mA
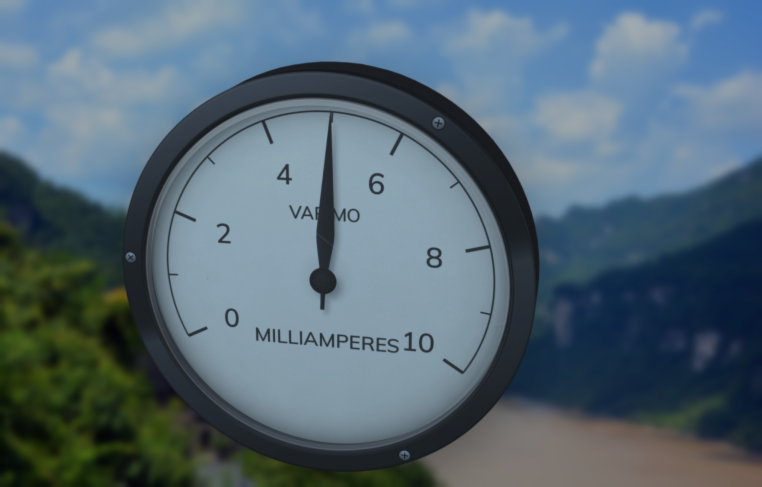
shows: 5 mA
